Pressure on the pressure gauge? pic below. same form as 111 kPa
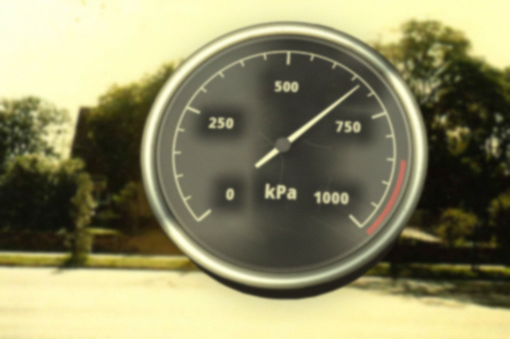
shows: 675 kPa
